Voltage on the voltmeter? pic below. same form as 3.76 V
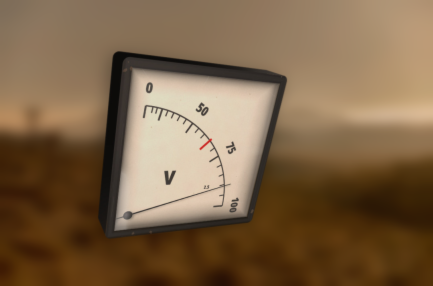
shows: 90 V
